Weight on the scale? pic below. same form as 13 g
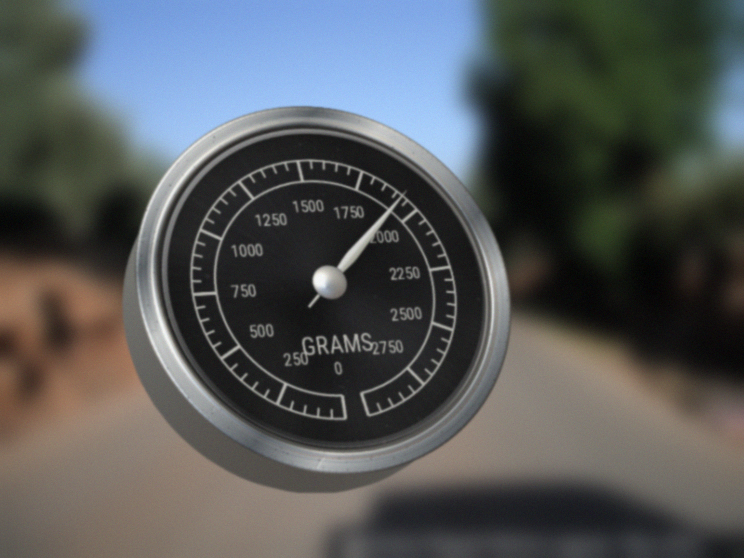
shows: 1925 g
